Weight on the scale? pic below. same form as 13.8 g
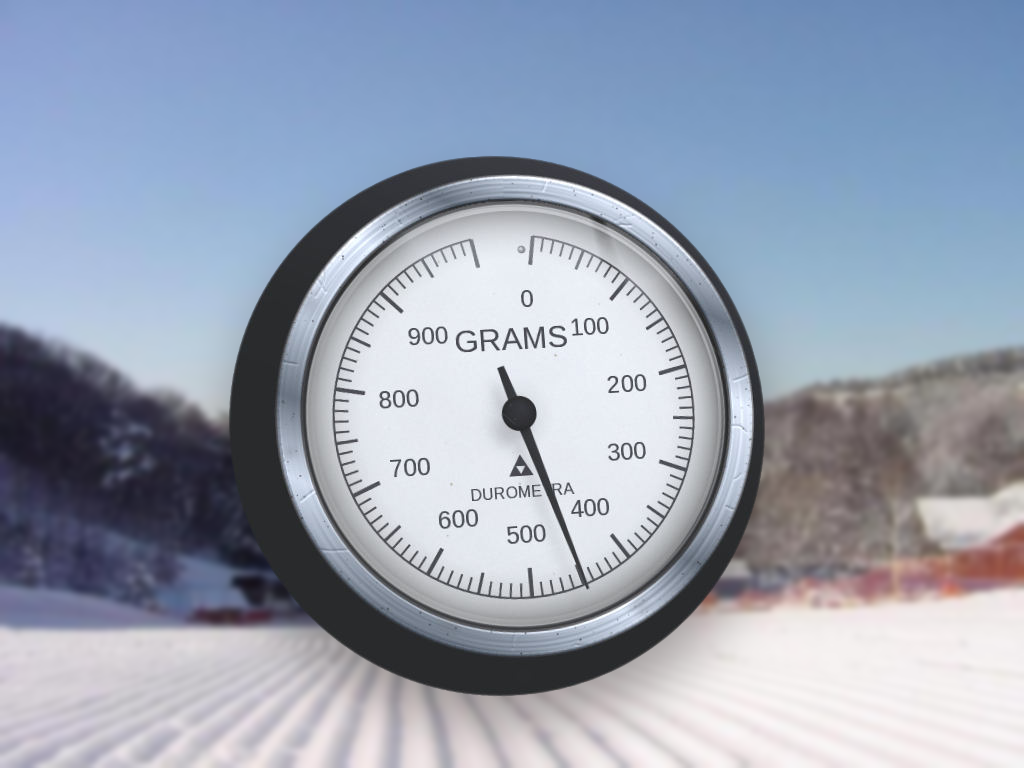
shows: 450 g
